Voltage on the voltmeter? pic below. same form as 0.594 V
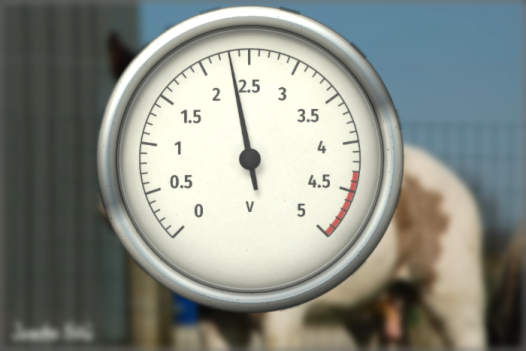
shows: 2.3 V
